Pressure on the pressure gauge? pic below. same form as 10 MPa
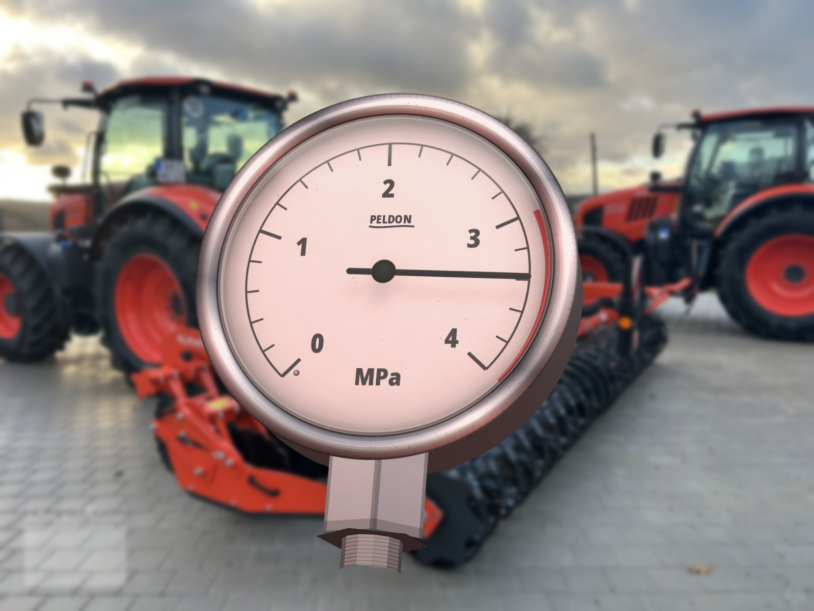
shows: 3.4 MPa
